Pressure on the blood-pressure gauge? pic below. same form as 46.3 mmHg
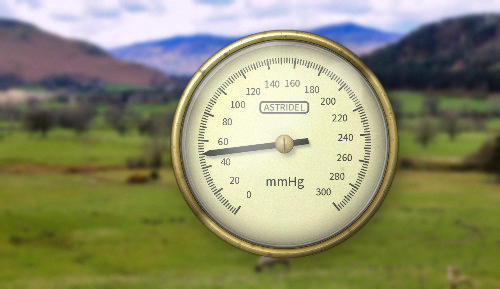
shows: 50 mmHg
